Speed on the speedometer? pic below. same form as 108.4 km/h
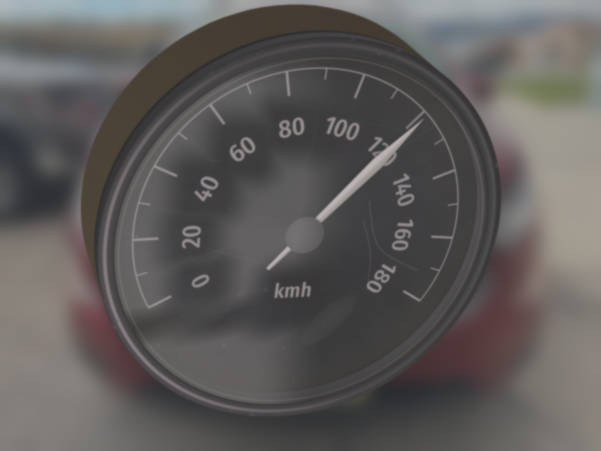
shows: 120 km/h
